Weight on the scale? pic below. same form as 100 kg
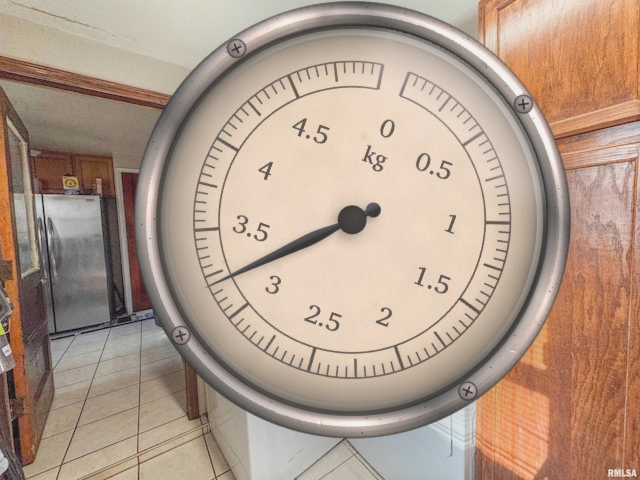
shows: 3.2 kg
